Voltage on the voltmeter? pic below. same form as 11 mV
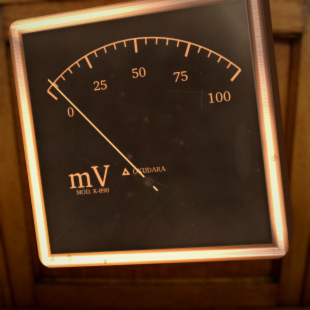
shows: 5 mV
